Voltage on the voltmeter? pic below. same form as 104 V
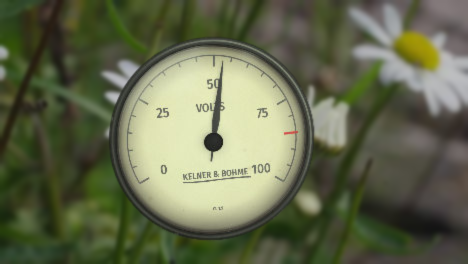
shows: 52.5 V
